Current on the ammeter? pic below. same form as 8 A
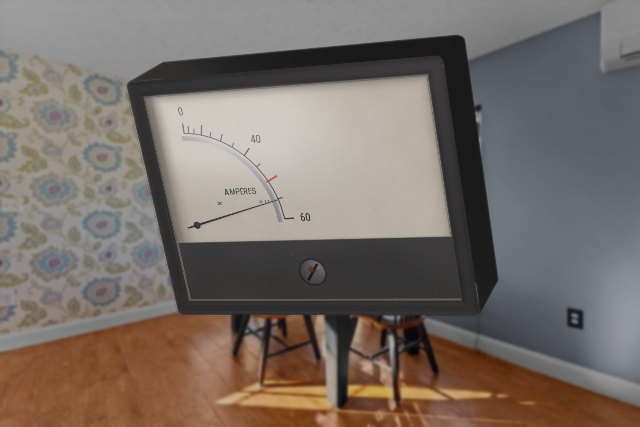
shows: 55 A
